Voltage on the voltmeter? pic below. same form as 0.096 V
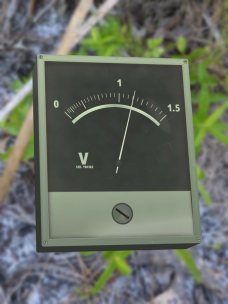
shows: 1.15 V
